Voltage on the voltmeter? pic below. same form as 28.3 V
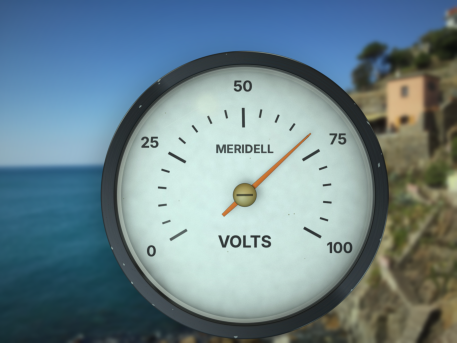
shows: 70 V
